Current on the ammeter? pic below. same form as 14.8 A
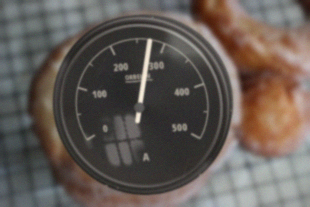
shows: 275 A
